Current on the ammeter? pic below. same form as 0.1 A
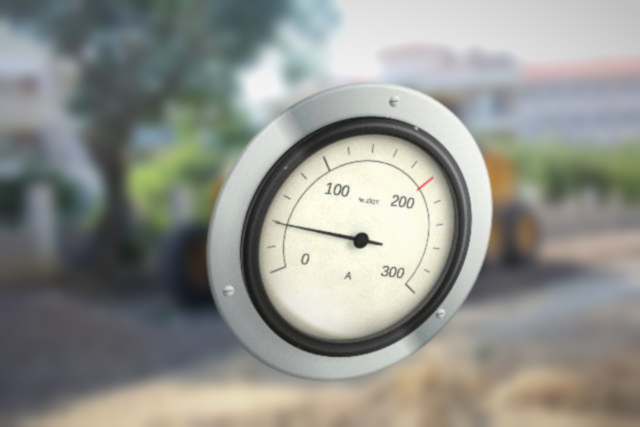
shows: 40 A
